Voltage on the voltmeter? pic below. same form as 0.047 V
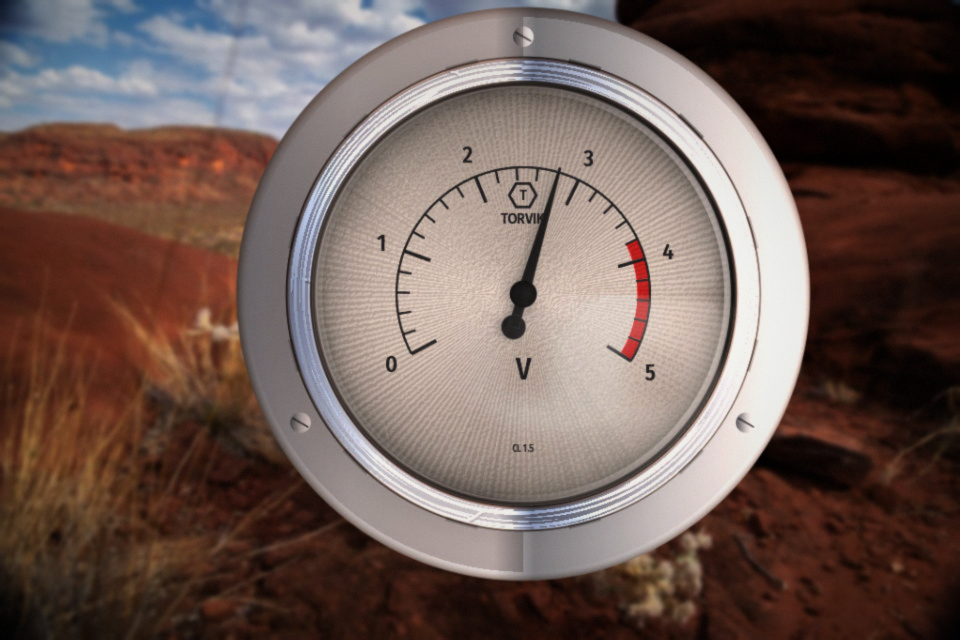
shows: 2.8 V
